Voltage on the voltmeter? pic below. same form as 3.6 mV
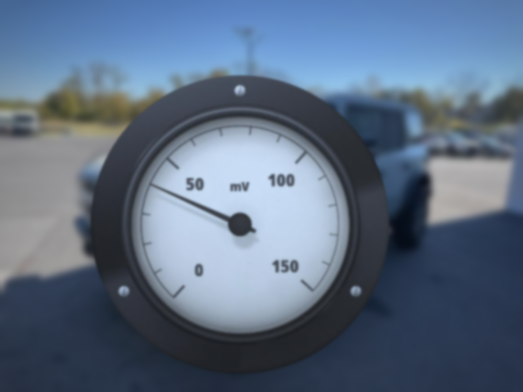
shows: 40 mV
